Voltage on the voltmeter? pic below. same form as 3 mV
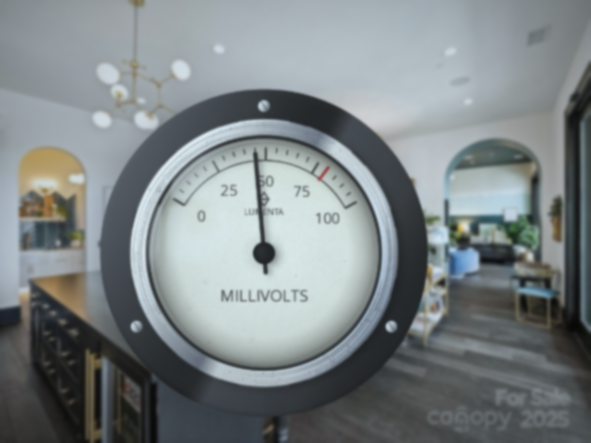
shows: 45 mV
